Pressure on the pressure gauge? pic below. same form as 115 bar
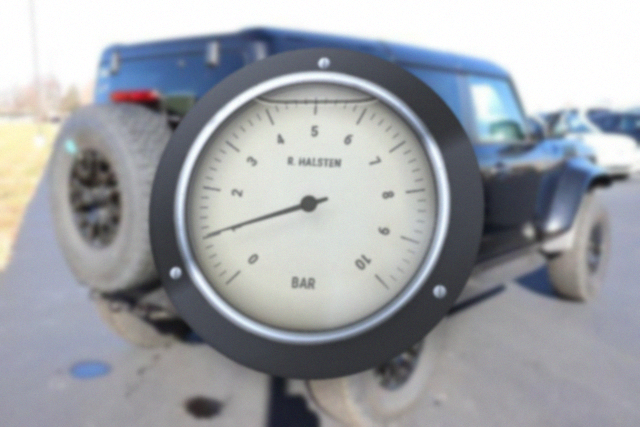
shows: 1 bar
